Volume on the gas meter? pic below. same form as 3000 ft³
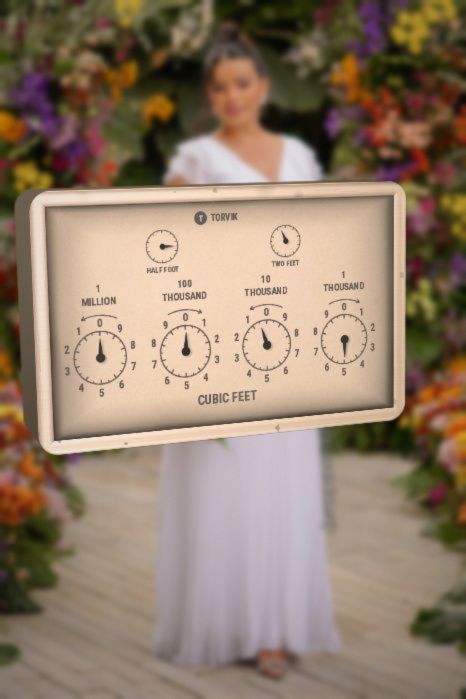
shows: 500 ft³
